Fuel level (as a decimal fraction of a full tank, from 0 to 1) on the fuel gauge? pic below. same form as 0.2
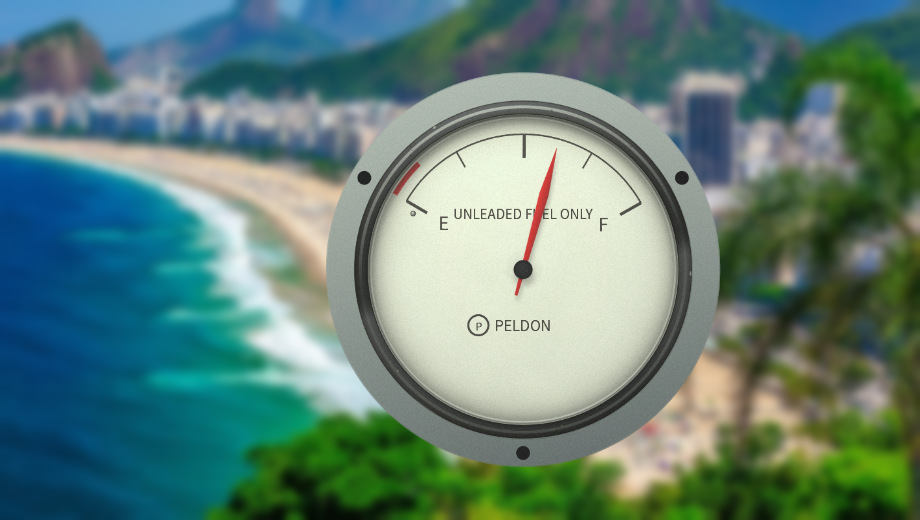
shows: 0.625
